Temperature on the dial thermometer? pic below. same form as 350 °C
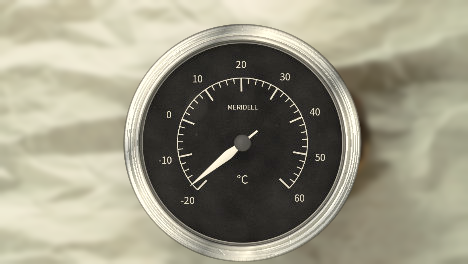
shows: -18 °C
